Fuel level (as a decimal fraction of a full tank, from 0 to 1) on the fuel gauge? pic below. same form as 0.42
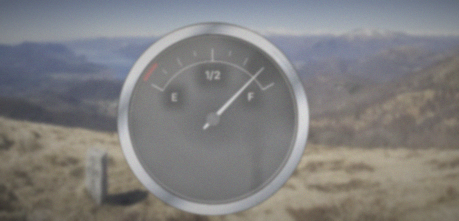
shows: 0.875
